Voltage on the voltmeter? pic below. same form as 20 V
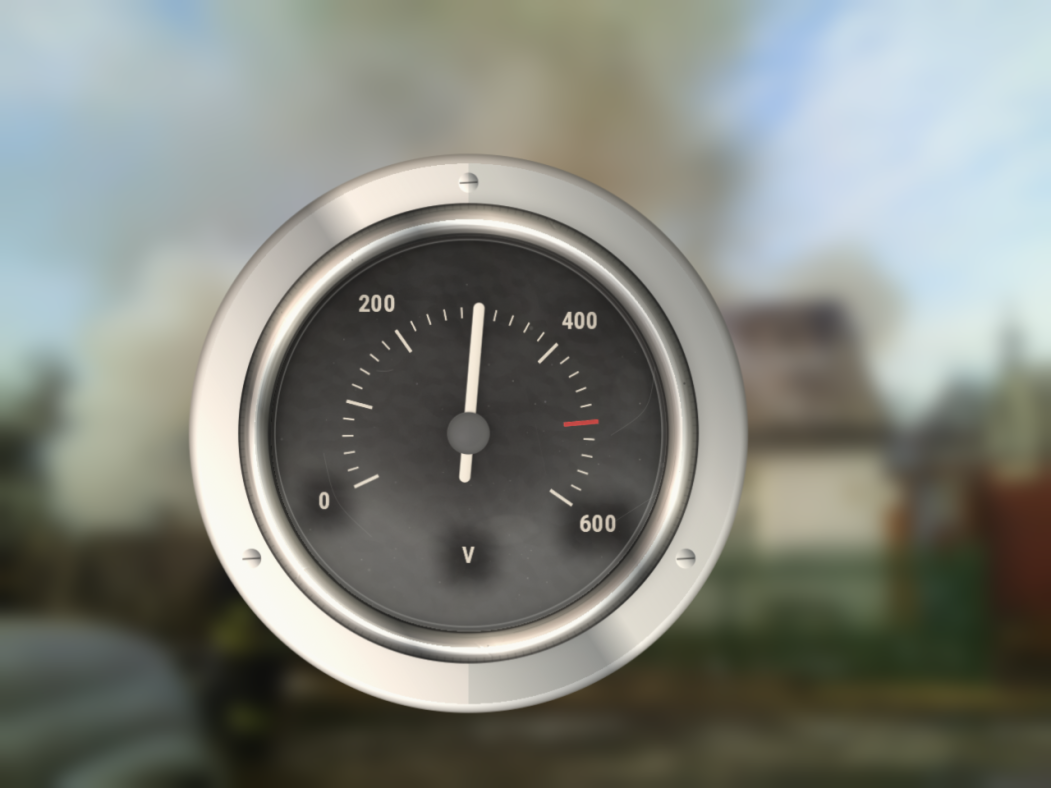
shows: 300 V
